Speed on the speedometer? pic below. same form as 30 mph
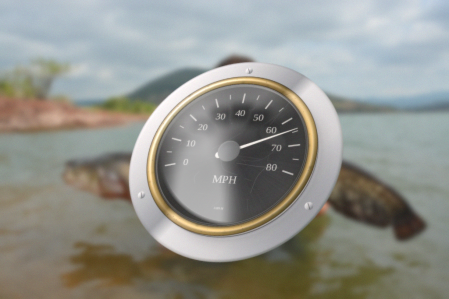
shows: 65 mph
